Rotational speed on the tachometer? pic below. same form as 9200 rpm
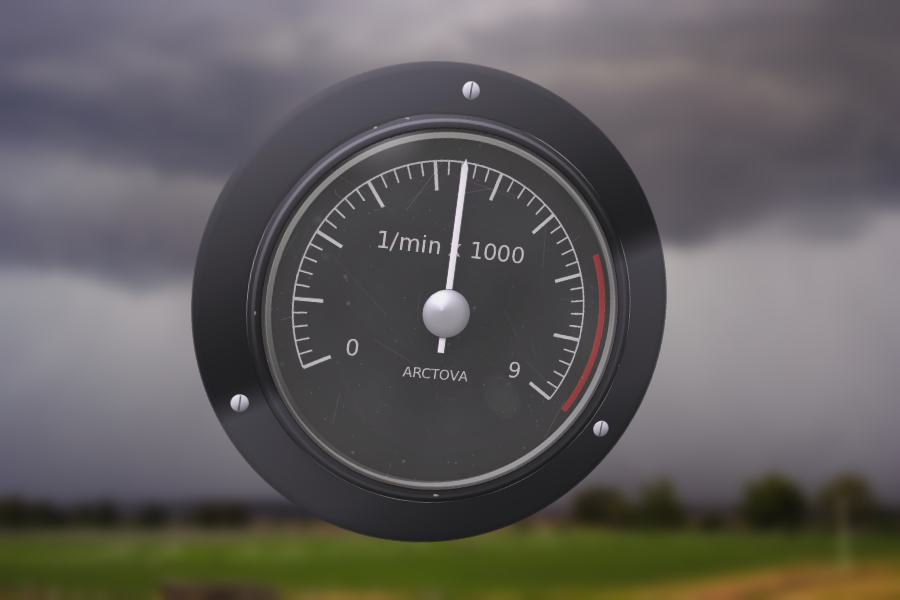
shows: 4400 rpm
